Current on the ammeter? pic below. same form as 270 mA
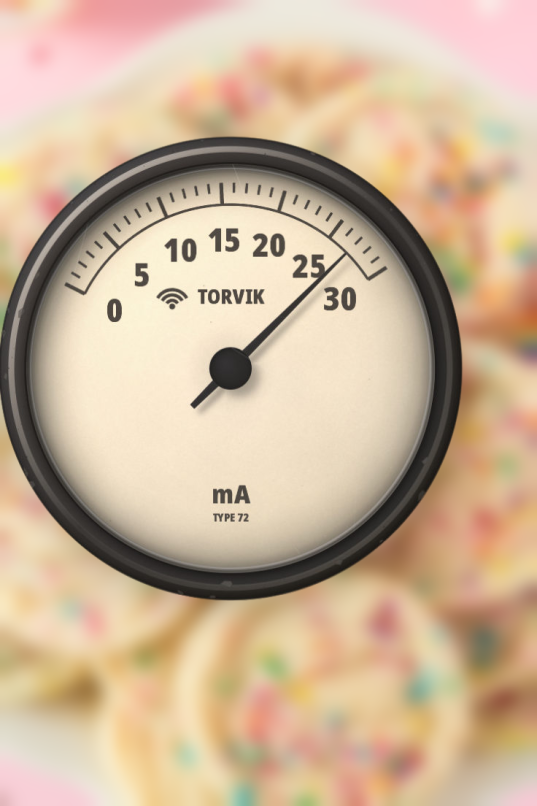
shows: 27 mA
